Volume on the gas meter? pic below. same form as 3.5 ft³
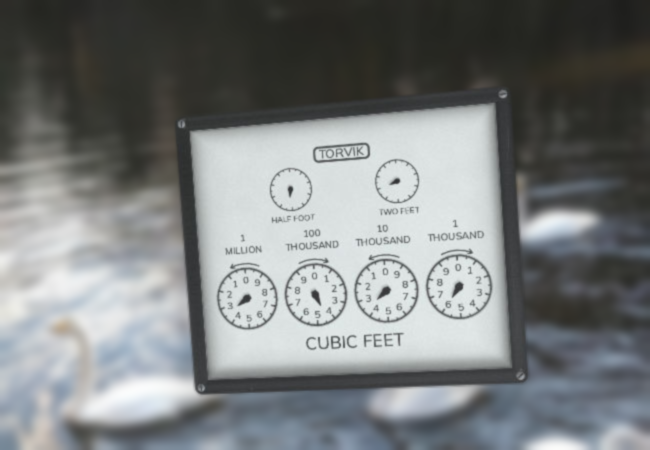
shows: 343600 ft³
